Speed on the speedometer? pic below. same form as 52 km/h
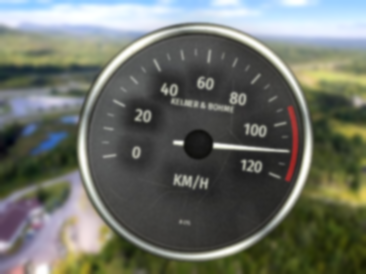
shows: 110 km/h
